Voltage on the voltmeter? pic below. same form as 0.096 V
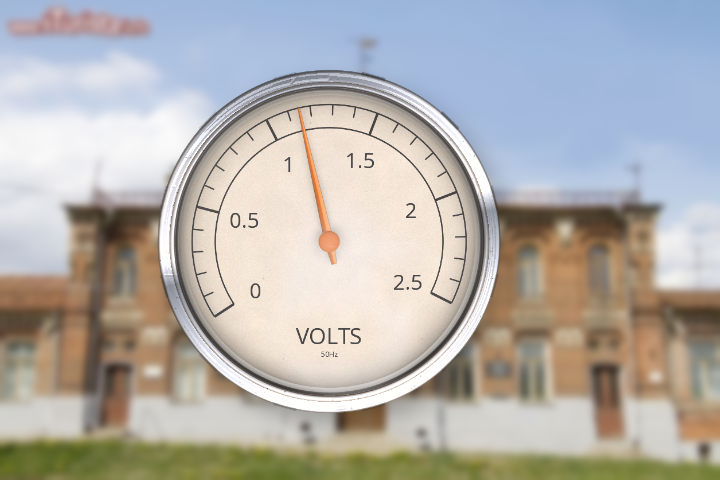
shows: 1.15 V
